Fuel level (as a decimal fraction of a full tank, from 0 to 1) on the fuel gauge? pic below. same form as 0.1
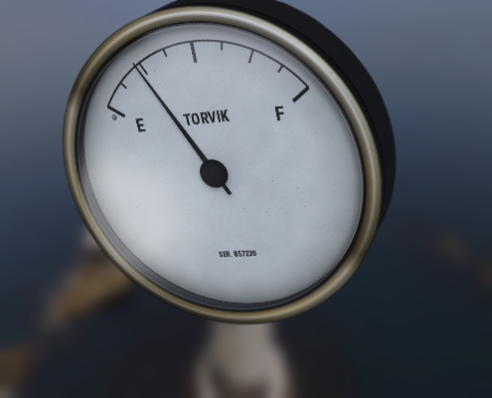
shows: 0.25
